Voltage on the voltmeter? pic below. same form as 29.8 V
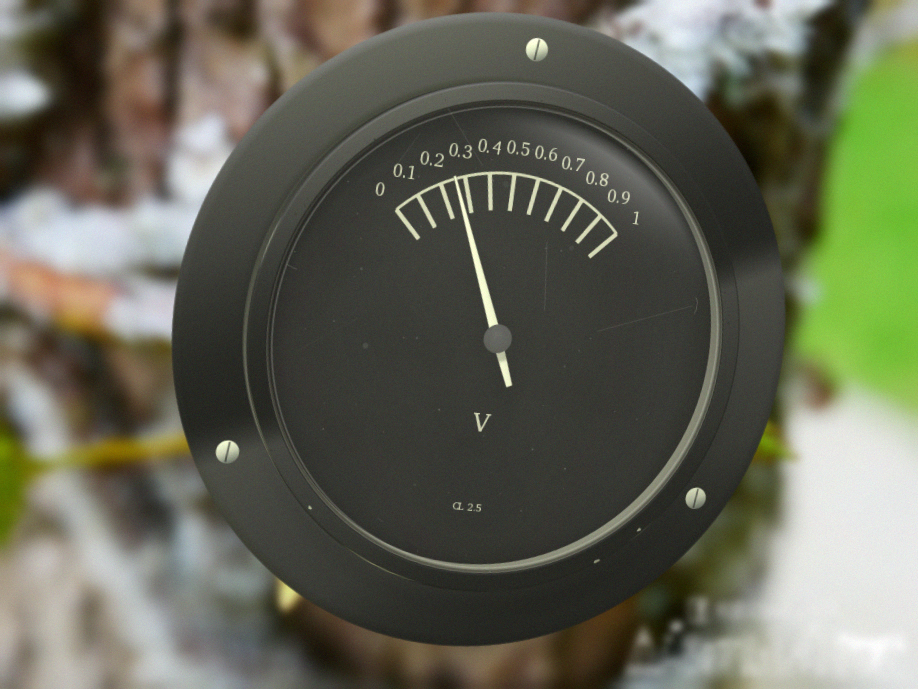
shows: 0.25 V
